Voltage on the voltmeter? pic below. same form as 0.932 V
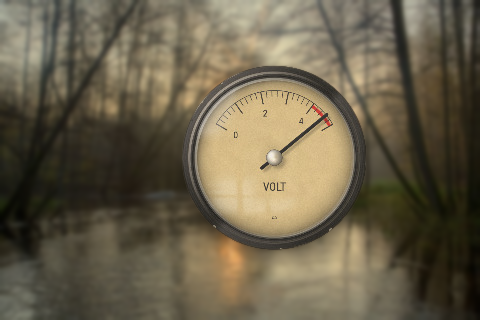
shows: 4.6 V
